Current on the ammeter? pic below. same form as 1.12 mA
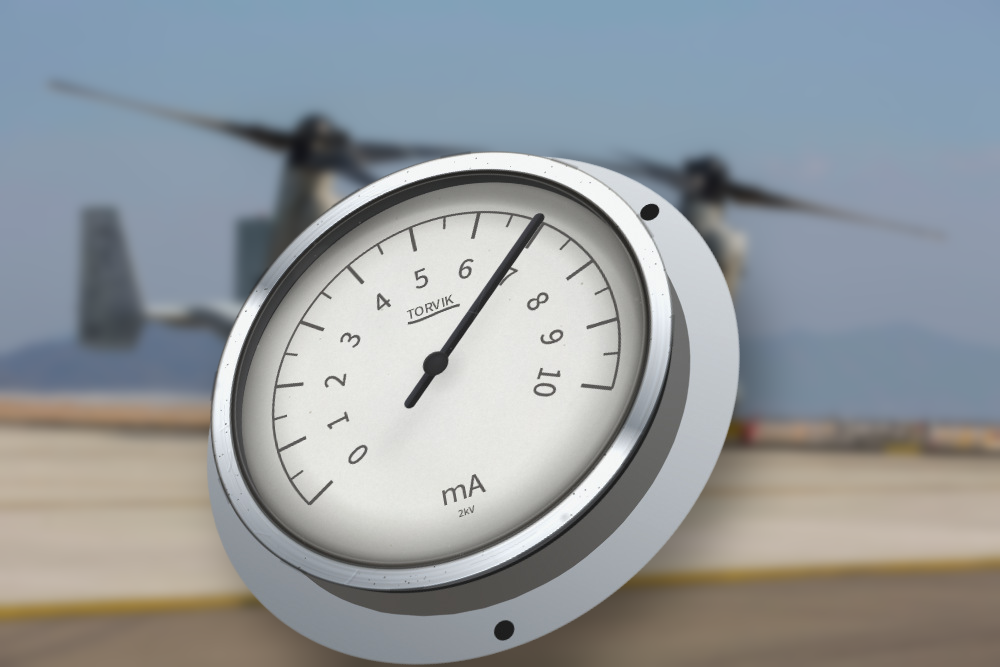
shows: 7 mA
